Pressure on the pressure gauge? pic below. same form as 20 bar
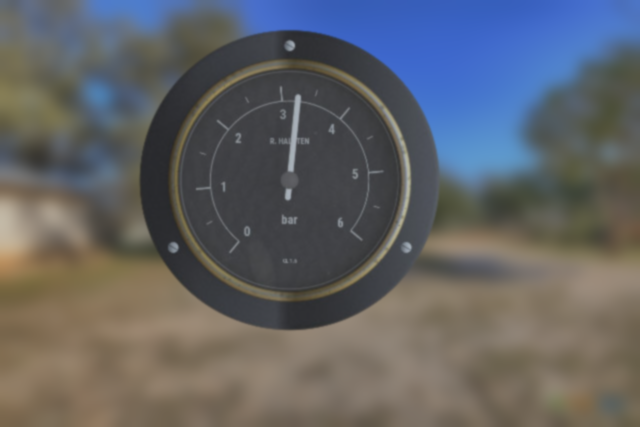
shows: 3.25 bar
